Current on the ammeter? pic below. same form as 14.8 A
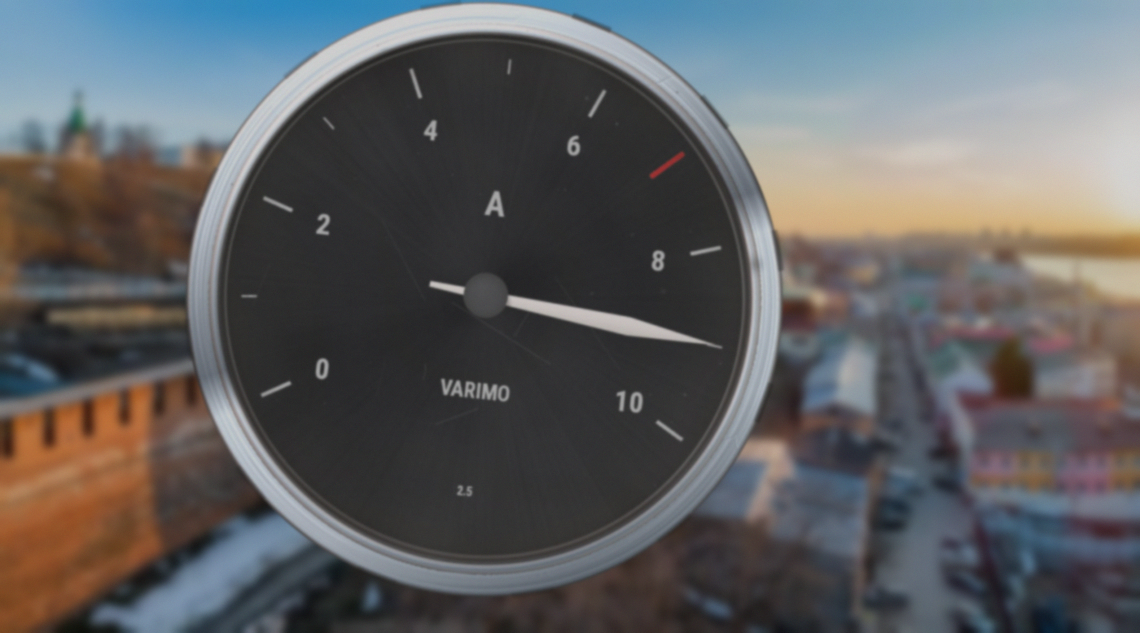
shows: 9 A
